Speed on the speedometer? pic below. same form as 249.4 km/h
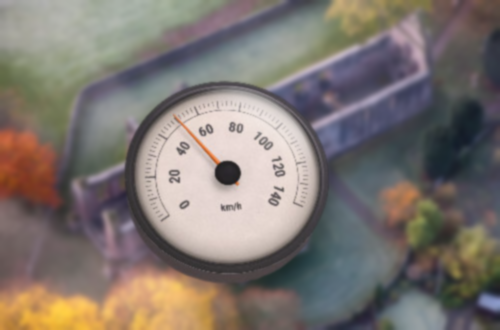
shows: 50 km/h
